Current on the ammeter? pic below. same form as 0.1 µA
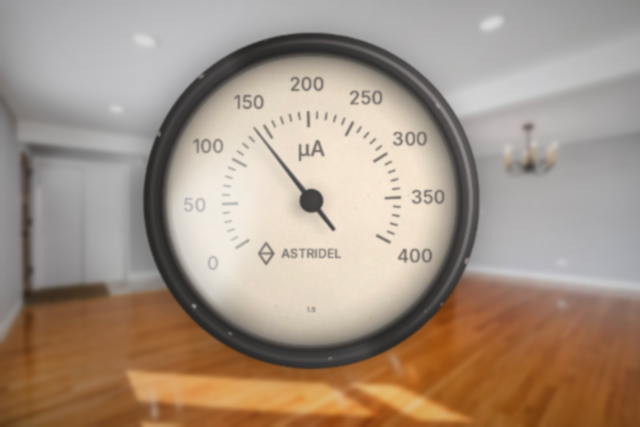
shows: 140 µA
